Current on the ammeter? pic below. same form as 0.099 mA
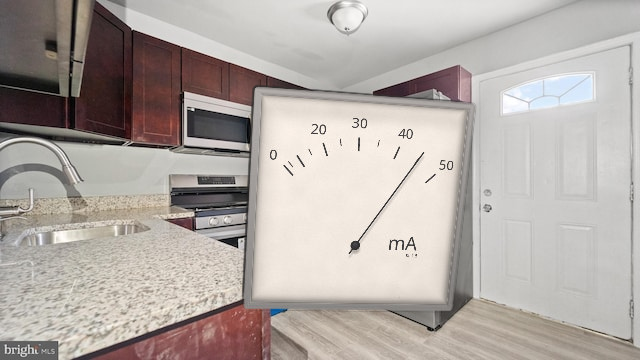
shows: 45 mA
